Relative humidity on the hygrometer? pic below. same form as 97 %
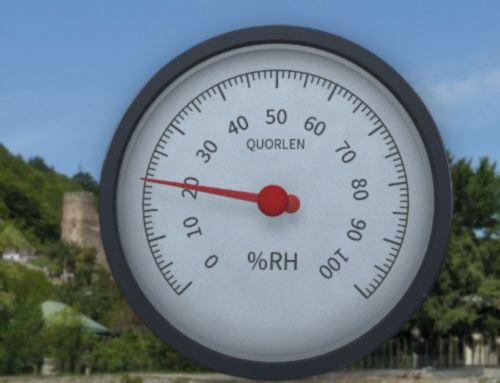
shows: 20 %
